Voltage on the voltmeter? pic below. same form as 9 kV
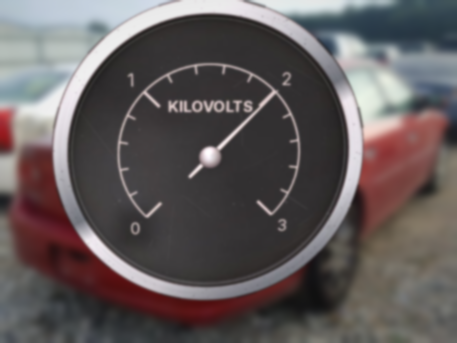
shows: 2 kV
